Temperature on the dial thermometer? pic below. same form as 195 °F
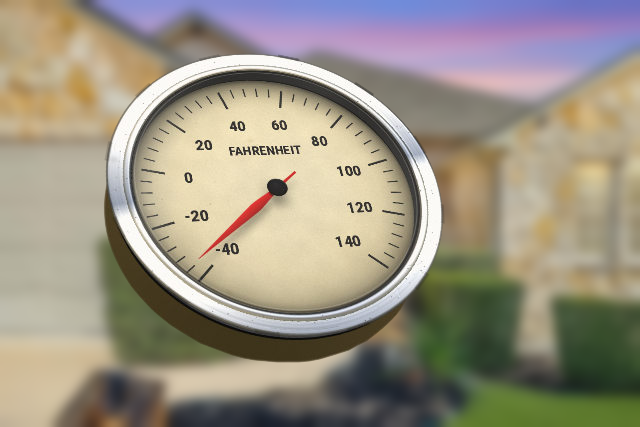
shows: -36 °F
